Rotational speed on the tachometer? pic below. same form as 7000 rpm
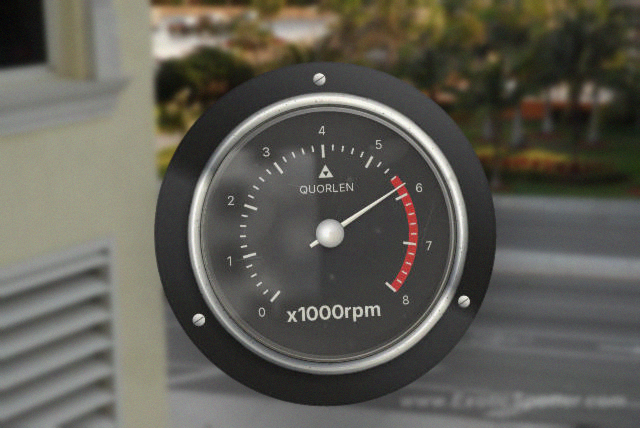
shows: 5800 rpm
